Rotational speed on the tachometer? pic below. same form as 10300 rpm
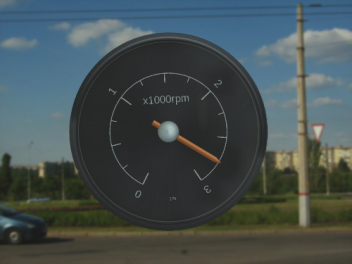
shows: 2750 rpm
